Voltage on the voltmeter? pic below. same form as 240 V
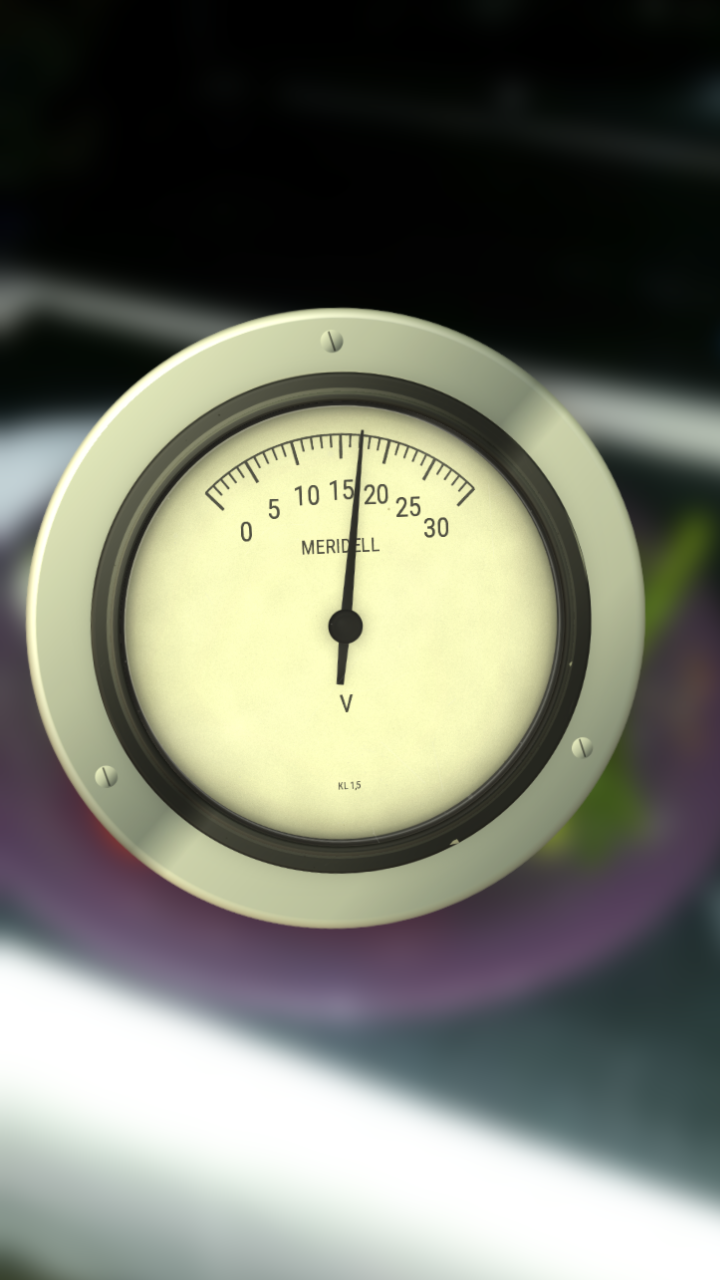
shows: 17 V
